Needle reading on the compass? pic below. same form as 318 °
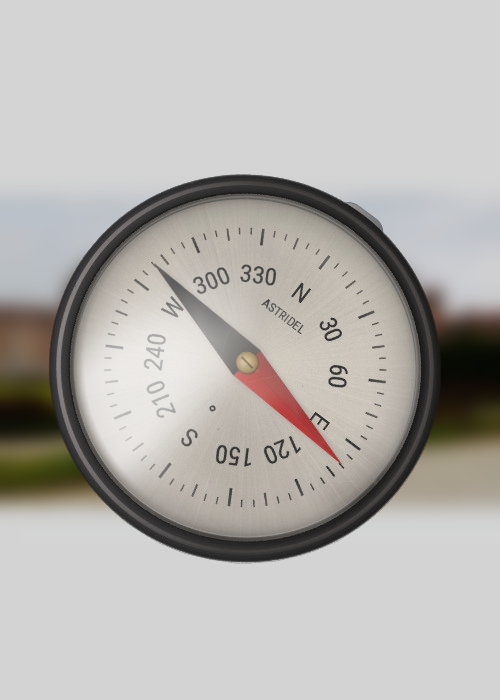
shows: 100 °
